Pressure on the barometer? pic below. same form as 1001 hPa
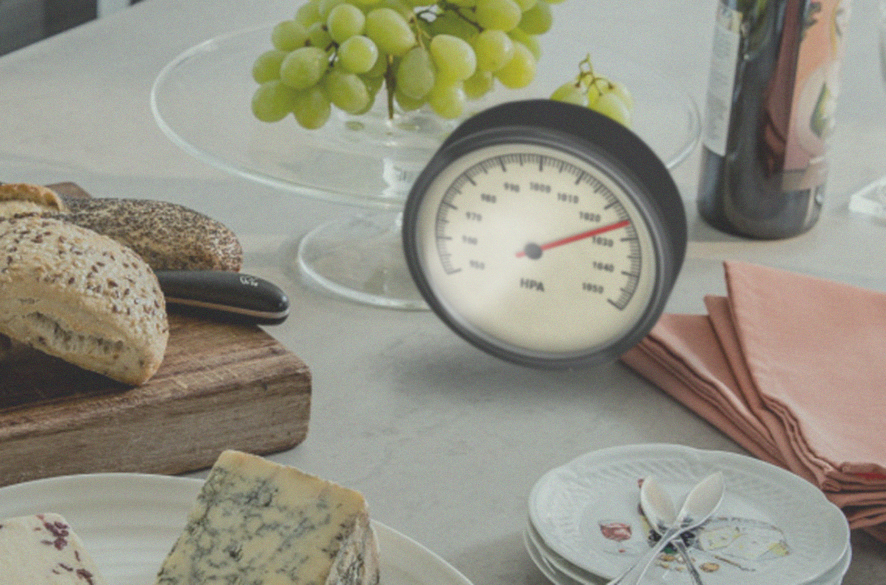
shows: 1025 hPa
